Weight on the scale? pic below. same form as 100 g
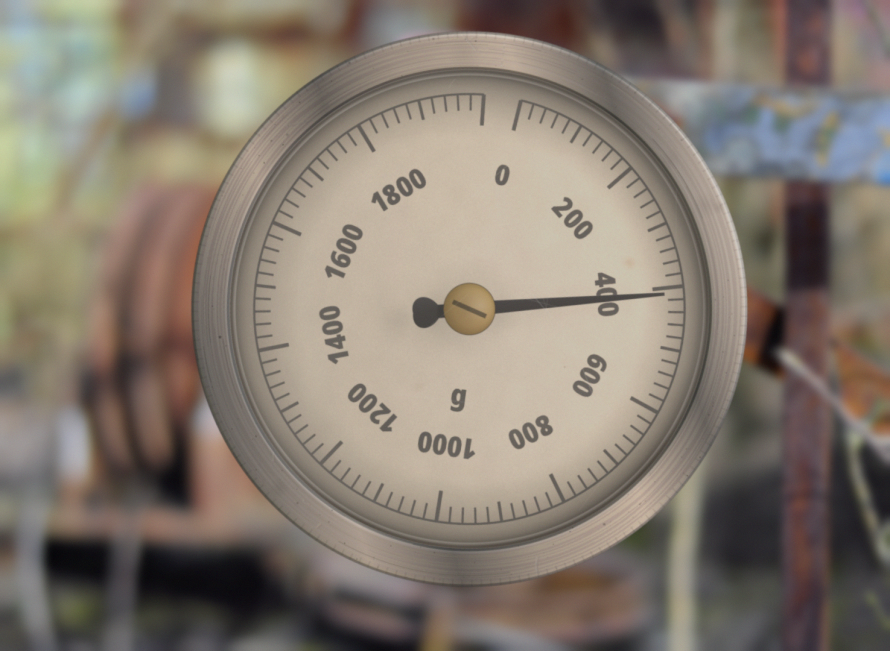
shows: 410 g
